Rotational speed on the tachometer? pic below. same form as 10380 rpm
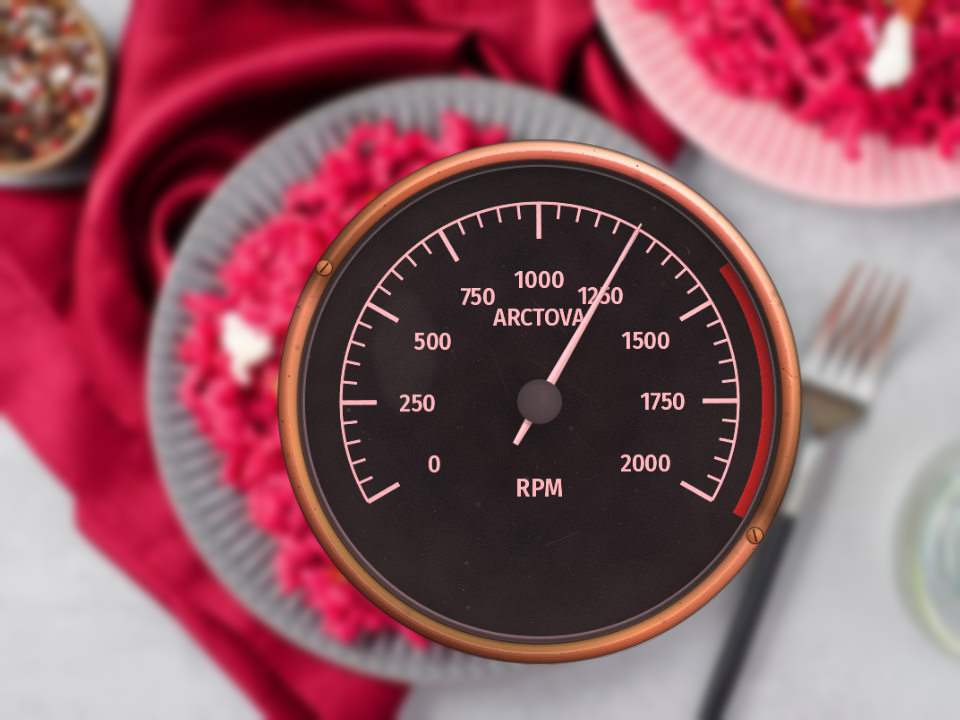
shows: 1250 rpm
